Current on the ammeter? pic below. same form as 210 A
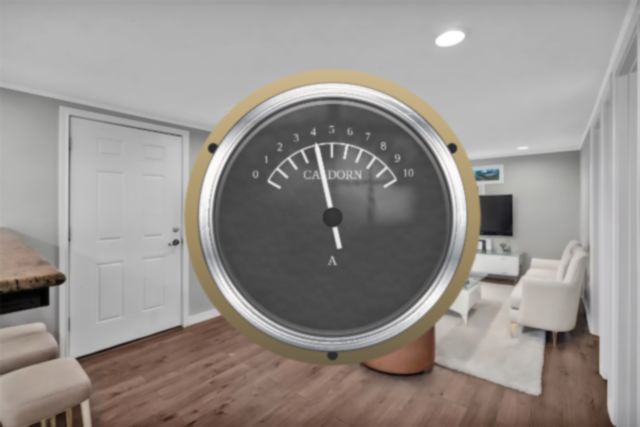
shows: 4 A
